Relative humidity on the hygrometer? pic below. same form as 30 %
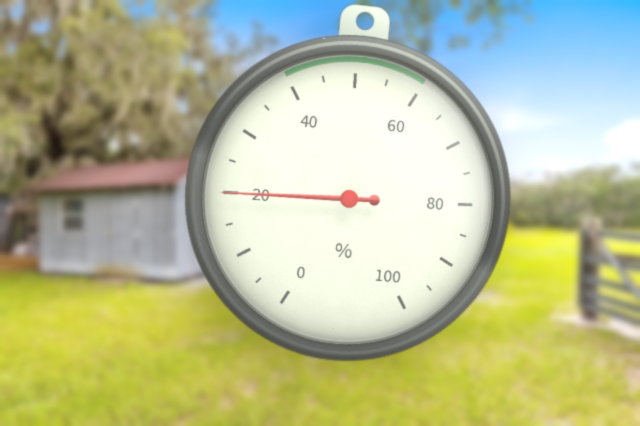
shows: 20 %
